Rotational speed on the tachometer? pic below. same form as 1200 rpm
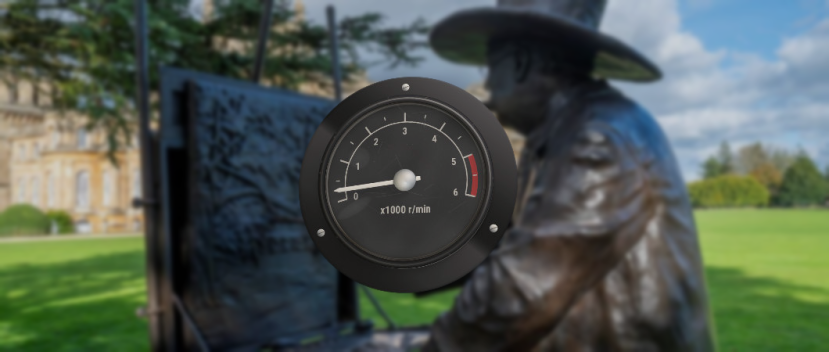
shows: 250 rpm
